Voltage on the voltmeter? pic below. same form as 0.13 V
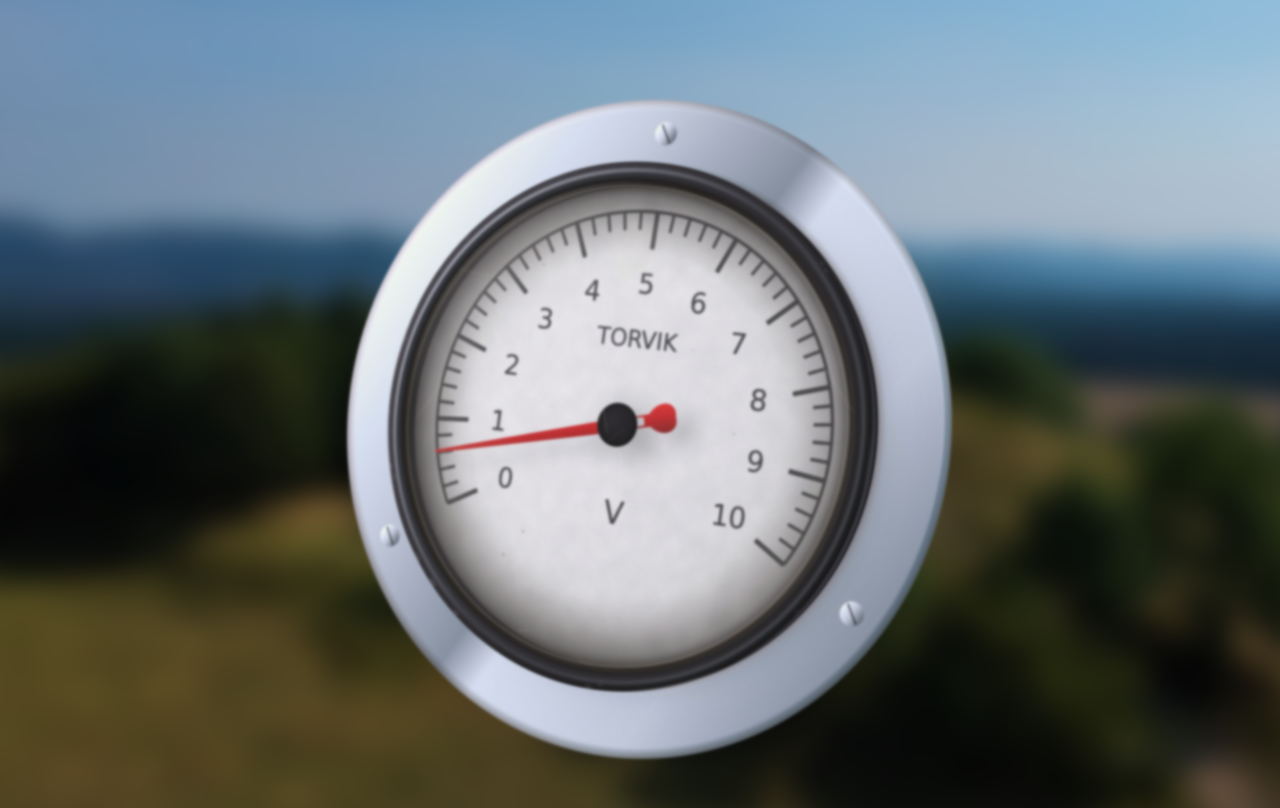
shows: 0.6 V
